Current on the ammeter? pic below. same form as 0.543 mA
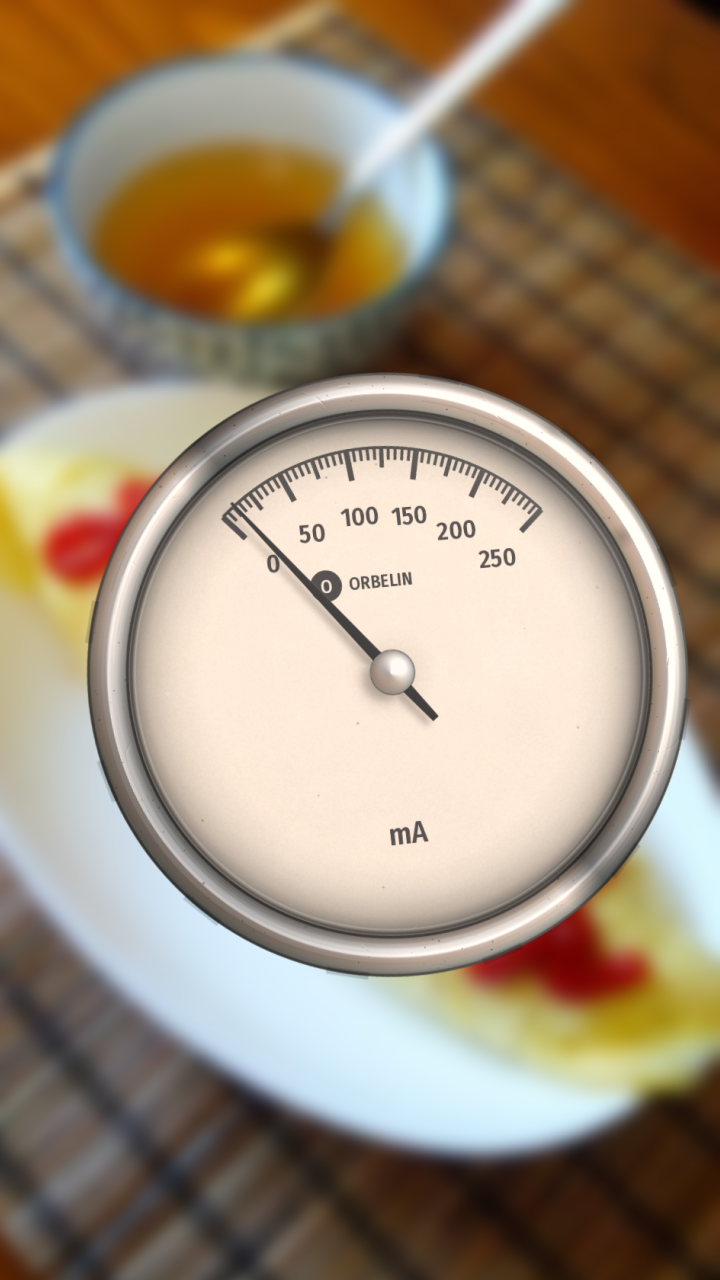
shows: 10 mA
